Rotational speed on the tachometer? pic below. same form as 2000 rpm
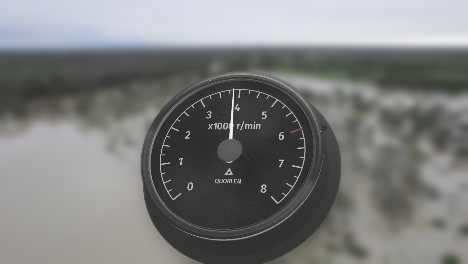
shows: 3875 rpm
